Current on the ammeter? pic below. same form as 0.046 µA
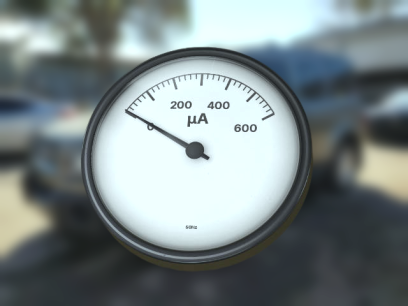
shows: 0 µA
